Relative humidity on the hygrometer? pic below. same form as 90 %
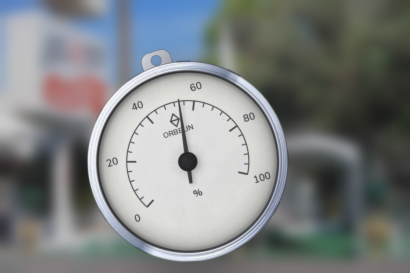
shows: 54 %
